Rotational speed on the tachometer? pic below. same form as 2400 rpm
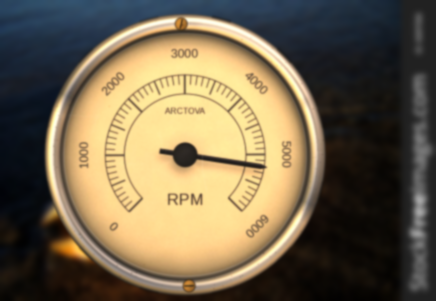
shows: 5200 rpm
